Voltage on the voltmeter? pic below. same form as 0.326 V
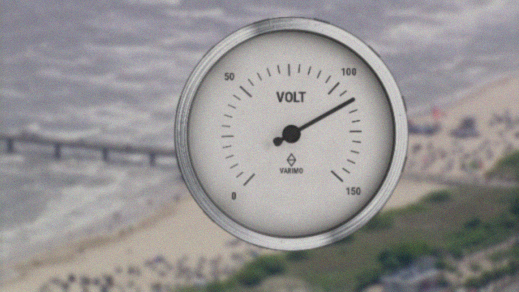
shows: 110 V
